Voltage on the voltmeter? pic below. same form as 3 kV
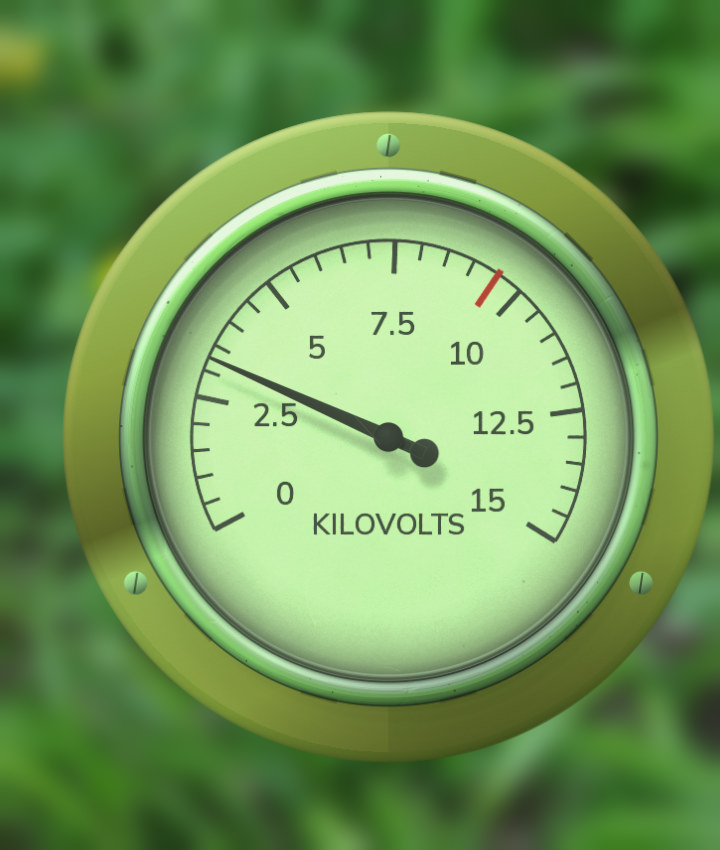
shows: 3.25 kV
